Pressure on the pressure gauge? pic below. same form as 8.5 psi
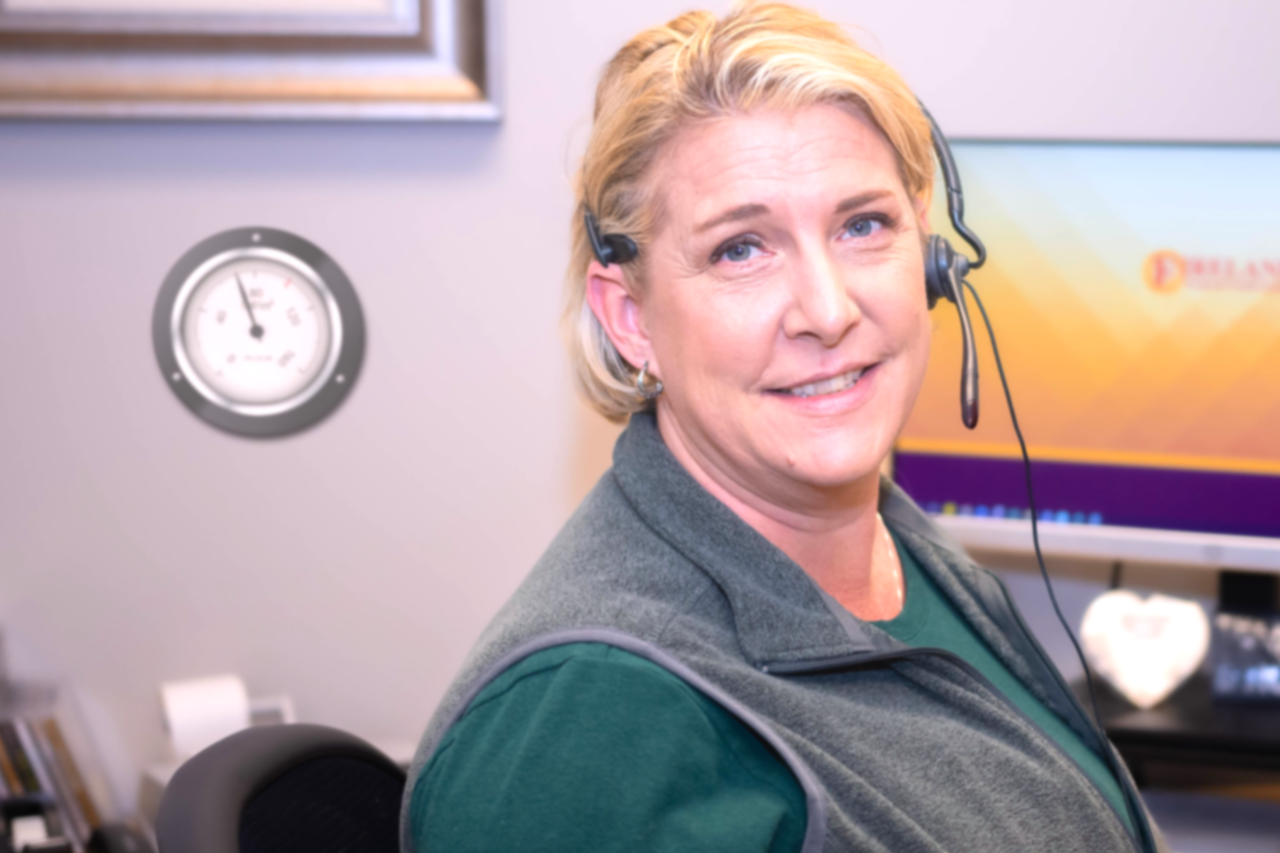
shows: 70 psi
